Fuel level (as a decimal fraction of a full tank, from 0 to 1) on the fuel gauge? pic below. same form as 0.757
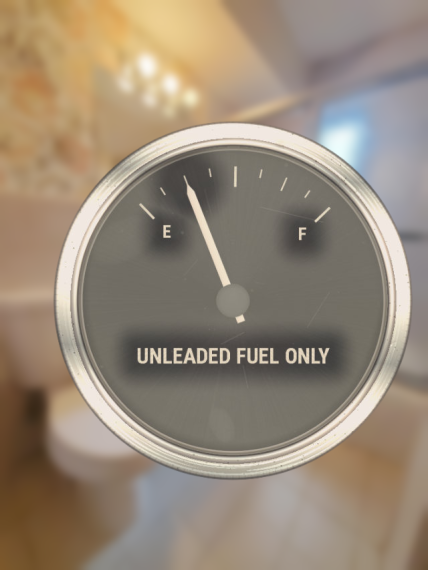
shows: 0.25
